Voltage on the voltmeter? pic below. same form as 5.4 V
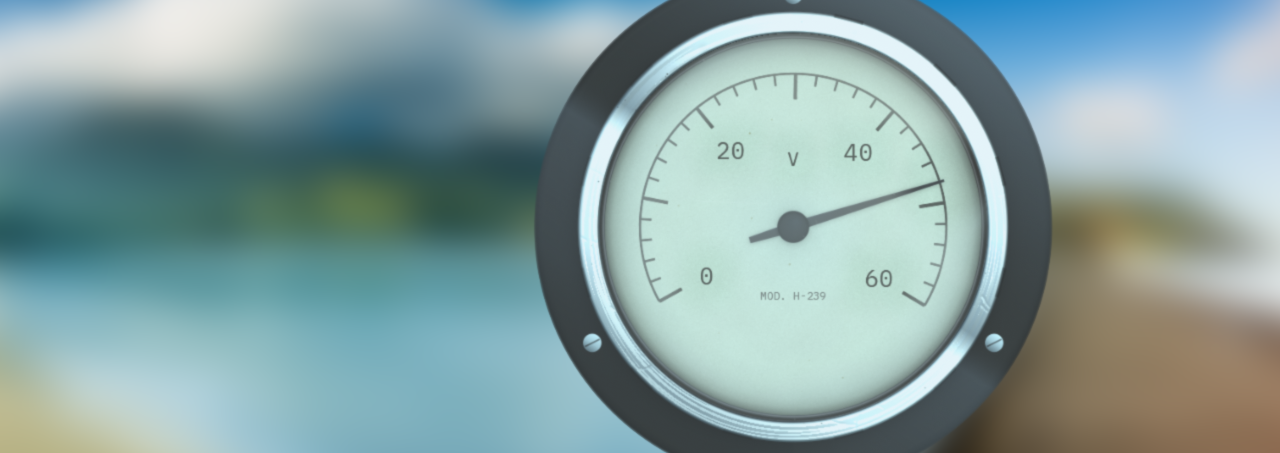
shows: 48 V
